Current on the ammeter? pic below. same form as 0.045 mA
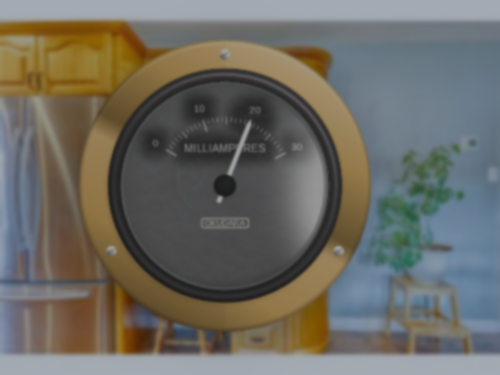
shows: 20 mA
